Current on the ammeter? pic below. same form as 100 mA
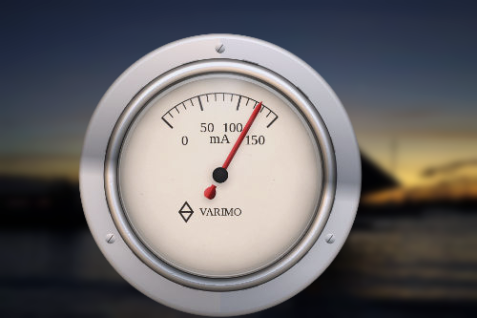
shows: 125 mA
